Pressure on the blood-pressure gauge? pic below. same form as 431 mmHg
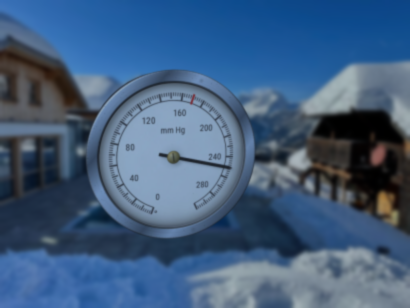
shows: 250 mmHg
